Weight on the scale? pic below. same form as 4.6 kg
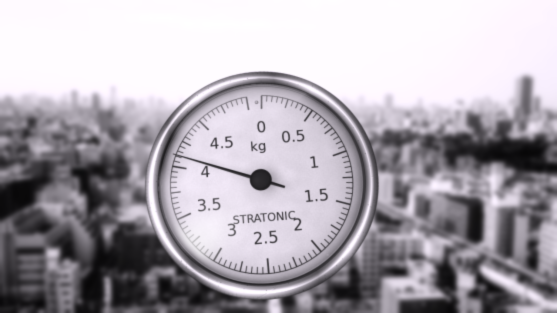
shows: 4.1 kg
